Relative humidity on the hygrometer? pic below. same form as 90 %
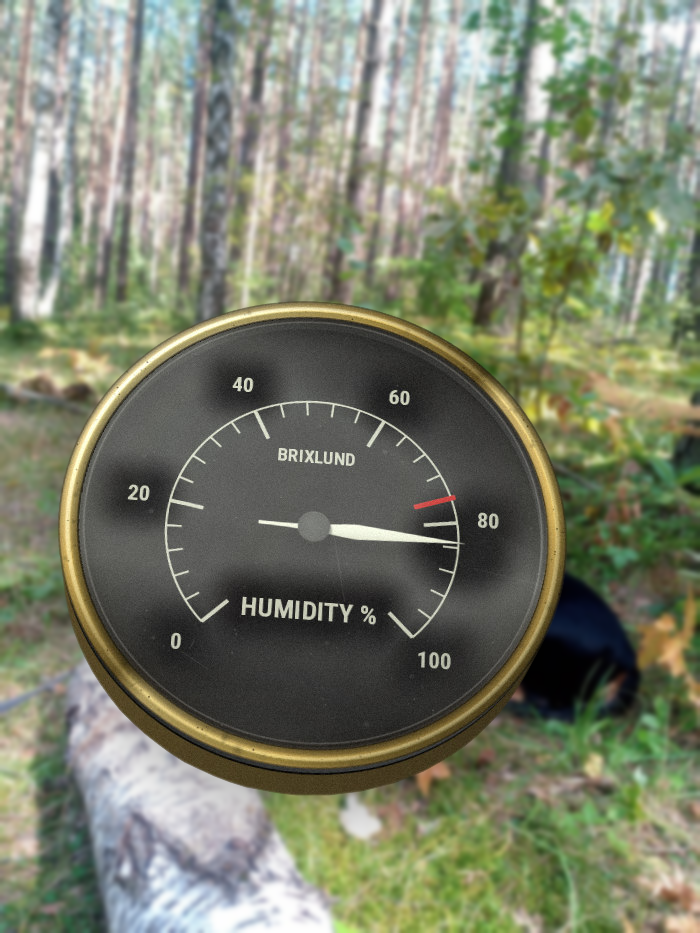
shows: 84 %
